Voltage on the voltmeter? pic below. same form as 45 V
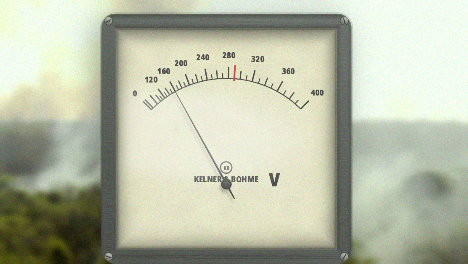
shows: 160 V
